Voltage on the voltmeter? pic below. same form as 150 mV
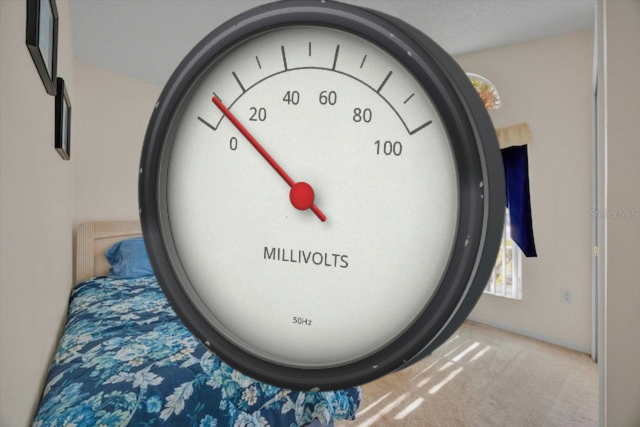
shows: 10 mV
